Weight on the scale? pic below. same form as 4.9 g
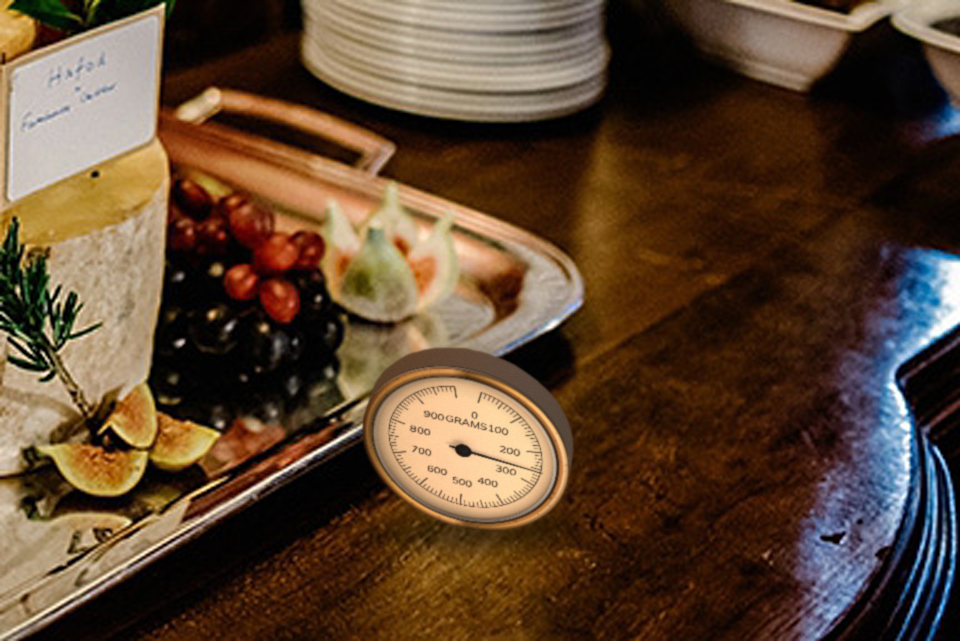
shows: 250 g
